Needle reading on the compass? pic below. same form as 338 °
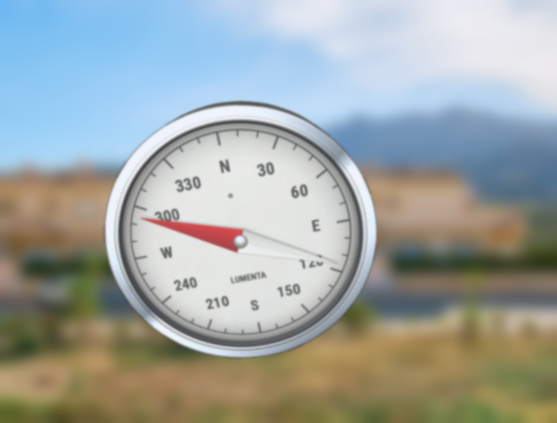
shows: 295 °
